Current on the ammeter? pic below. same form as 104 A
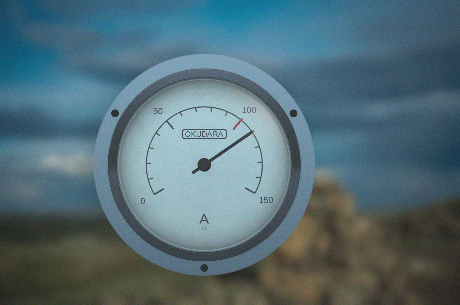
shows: 110 A
